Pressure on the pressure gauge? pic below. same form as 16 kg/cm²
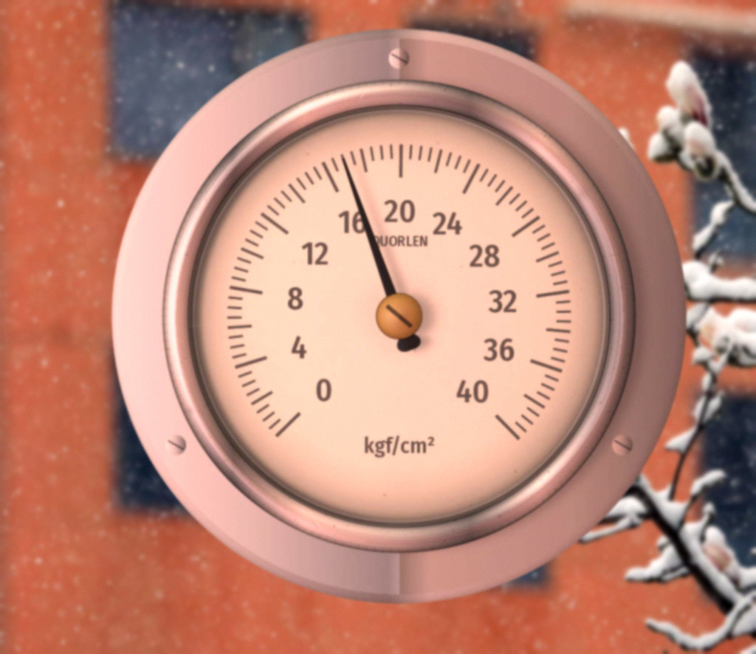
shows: 17 kg/cm²
